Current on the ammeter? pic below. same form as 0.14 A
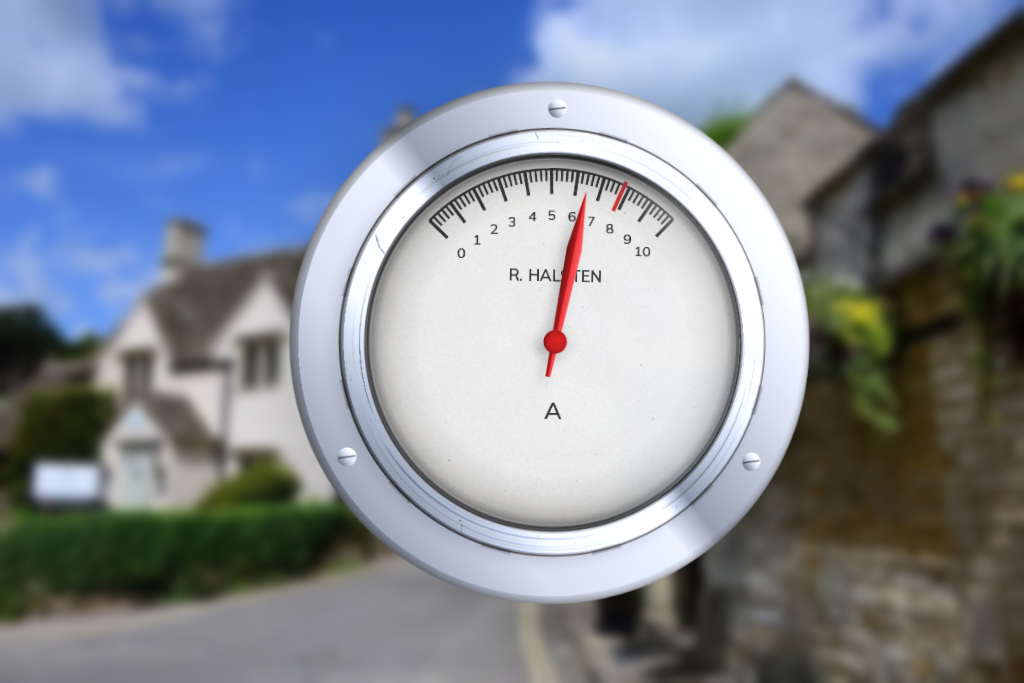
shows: 6.4 A
